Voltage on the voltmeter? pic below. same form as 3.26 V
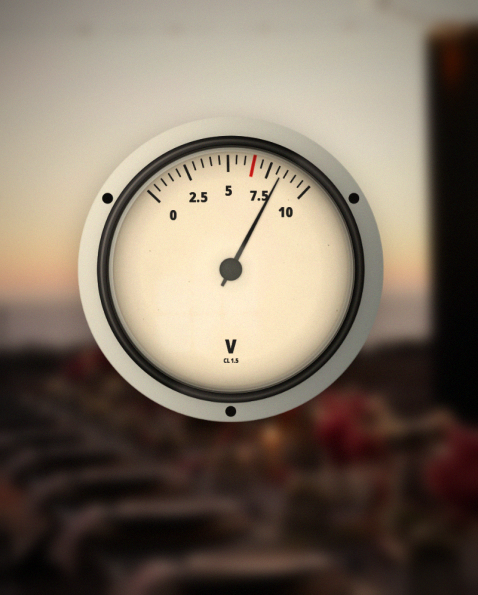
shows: 8.25 V
